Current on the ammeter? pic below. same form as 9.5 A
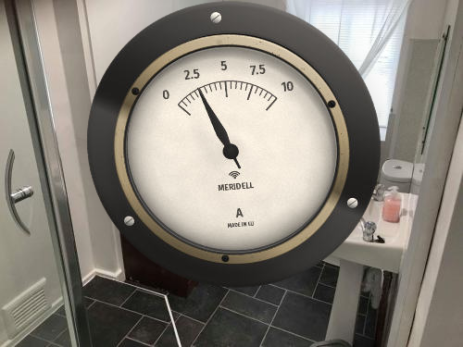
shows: 2.5 A
